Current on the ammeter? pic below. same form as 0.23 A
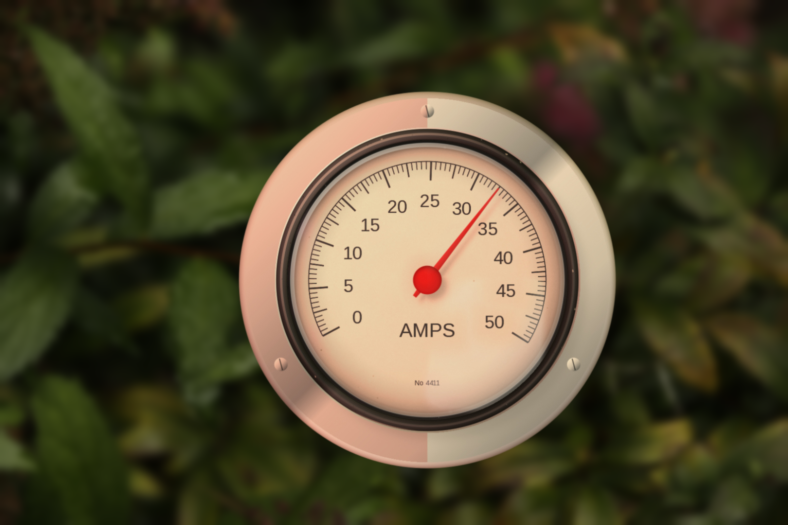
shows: 32.5 A
